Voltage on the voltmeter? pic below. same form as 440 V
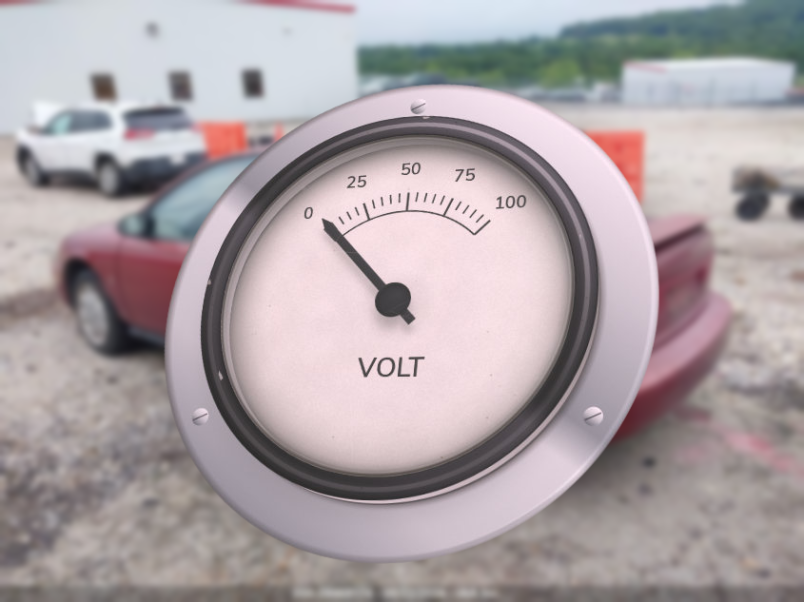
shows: 2.5 V
